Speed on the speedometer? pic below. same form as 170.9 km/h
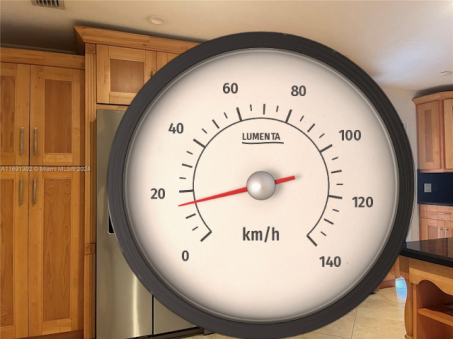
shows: 15 km/h
